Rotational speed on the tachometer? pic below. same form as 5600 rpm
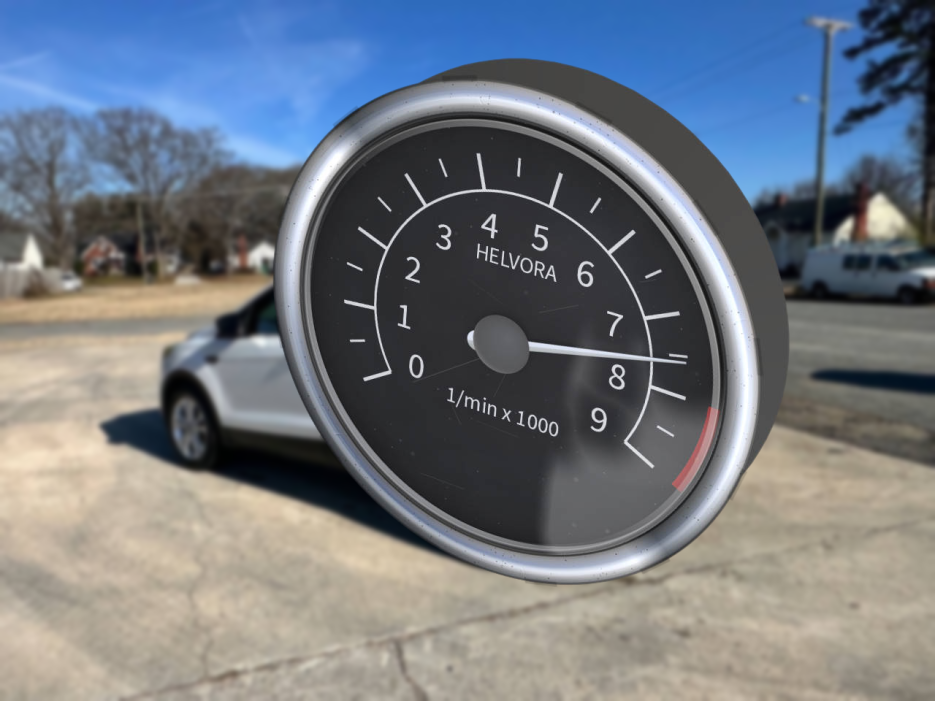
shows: 7500 rpm
